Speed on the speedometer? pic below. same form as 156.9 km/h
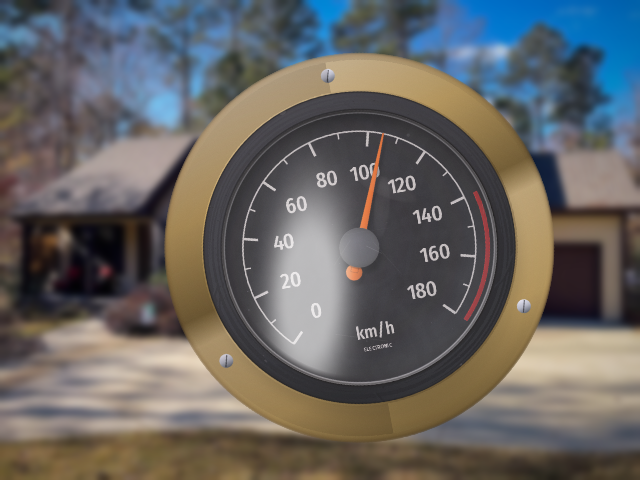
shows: 105 km/h
